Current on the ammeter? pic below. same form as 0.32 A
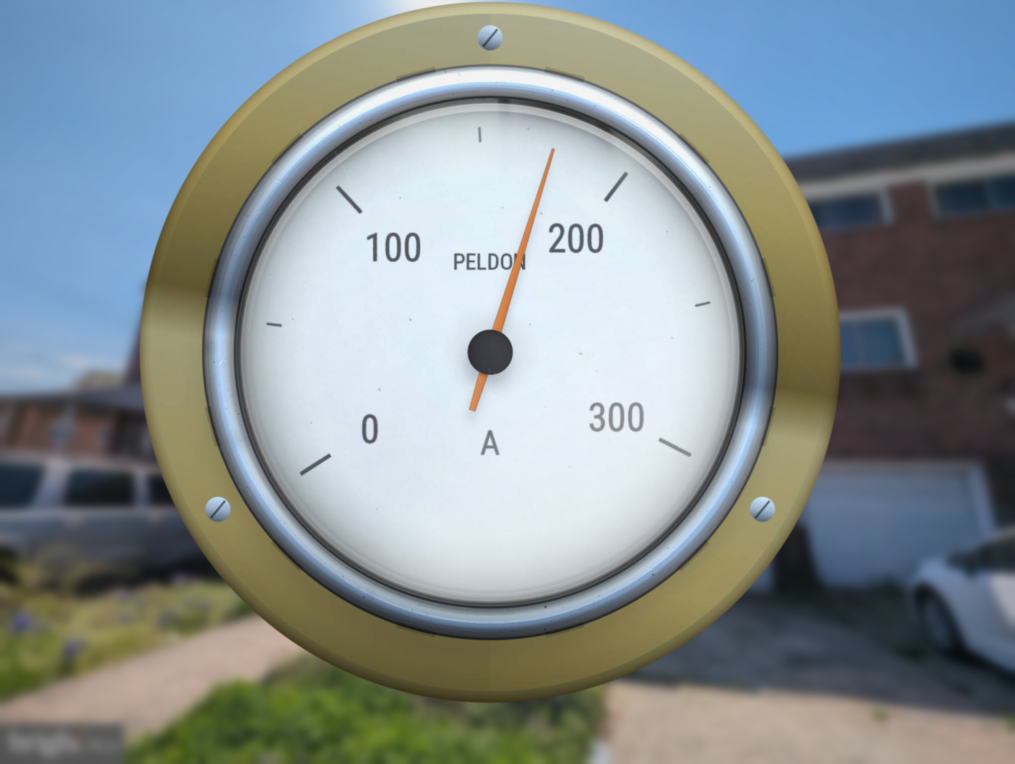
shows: 175 A
